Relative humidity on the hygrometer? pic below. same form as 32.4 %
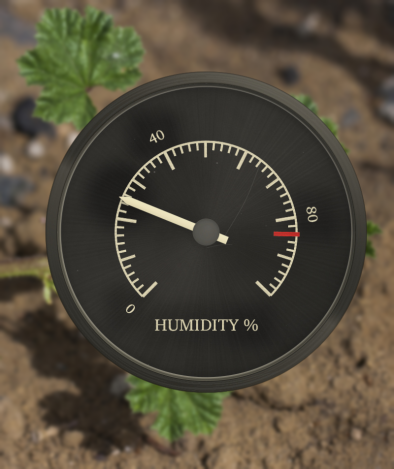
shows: 25 %
